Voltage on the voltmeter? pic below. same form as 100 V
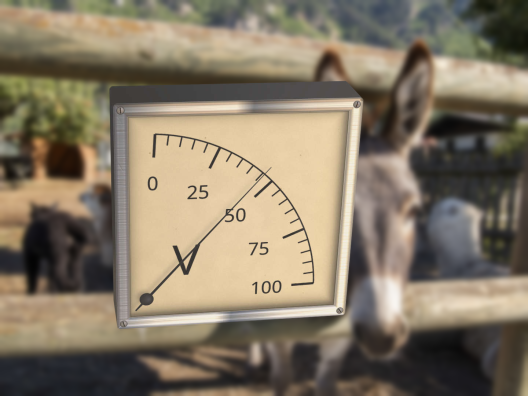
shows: 45 V
